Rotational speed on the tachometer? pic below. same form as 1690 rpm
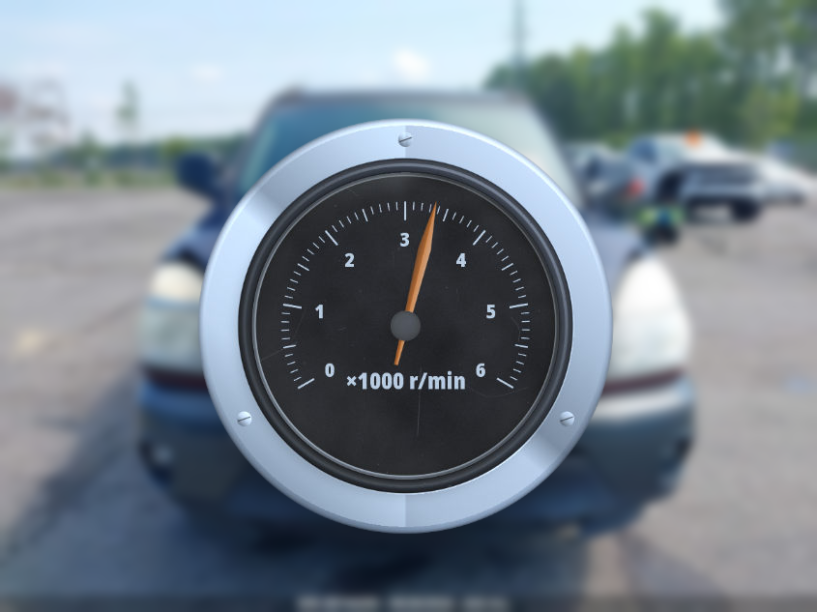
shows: 3350 rpm
